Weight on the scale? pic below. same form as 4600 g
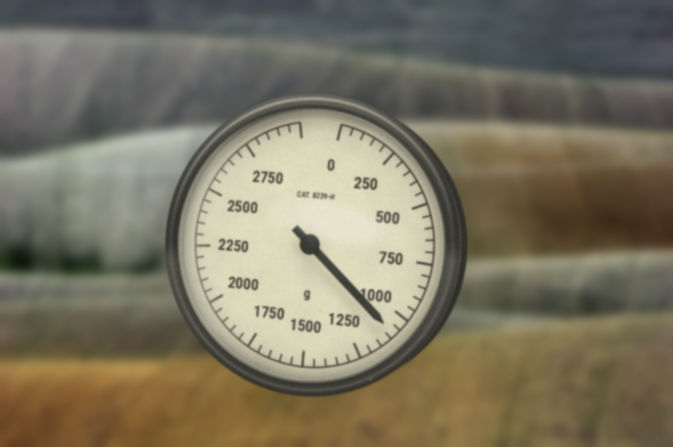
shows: 1075 g
